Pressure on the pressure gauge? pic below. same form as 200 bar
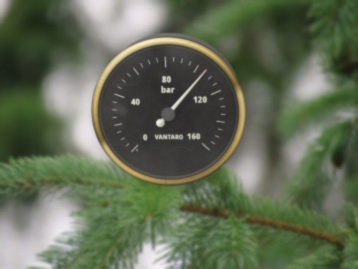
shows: 105 bar
